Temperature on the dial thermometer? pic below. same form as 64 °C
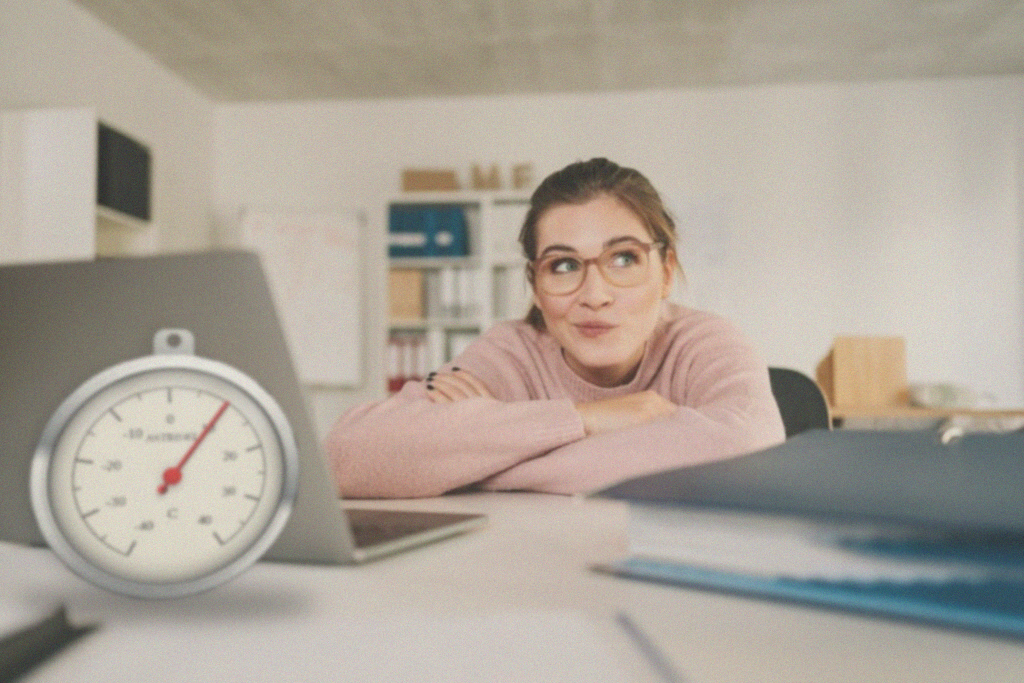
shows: 10 °C
